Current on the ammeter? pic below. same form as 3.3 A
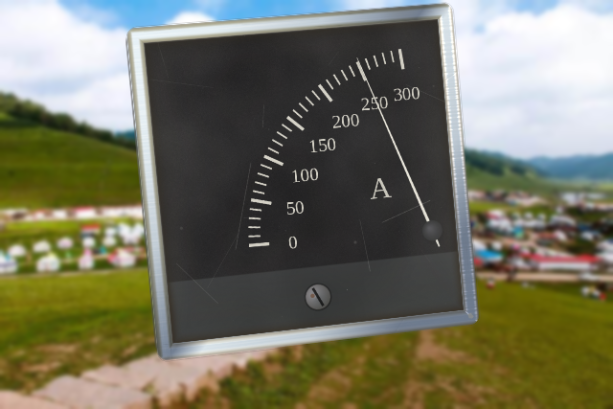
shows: 250 A
